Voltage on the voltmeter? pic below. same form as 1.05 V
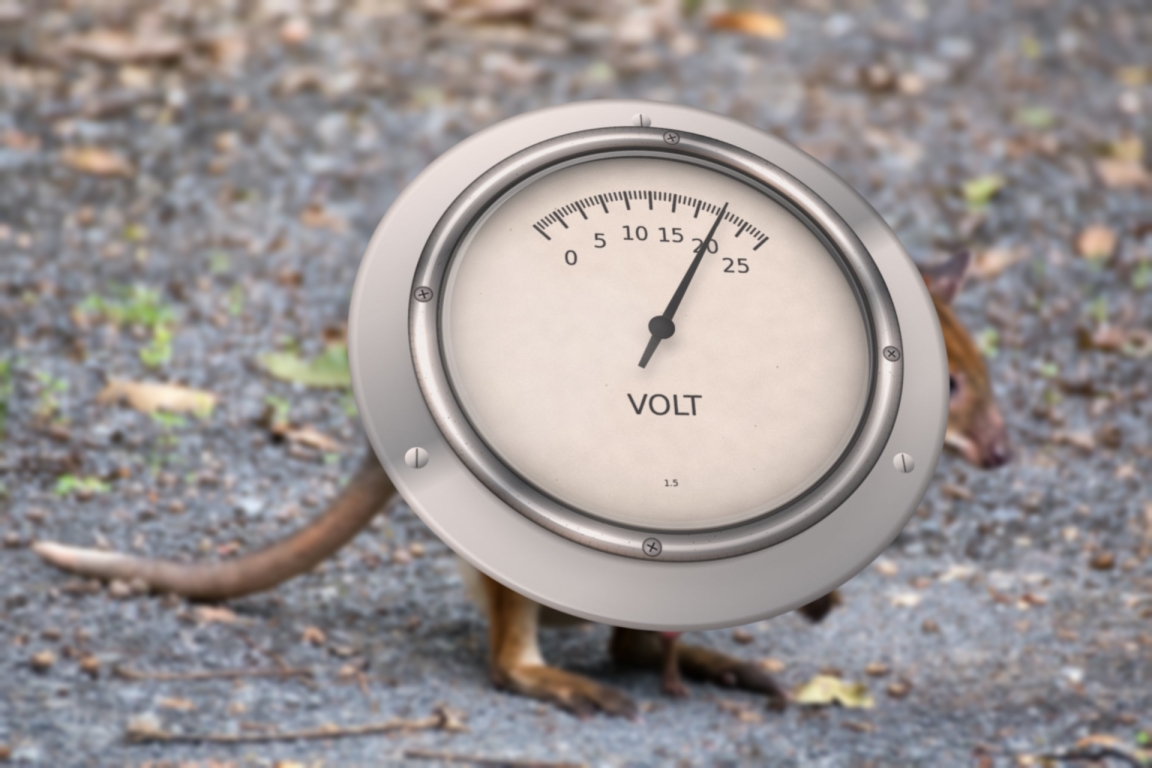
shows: 20 V
